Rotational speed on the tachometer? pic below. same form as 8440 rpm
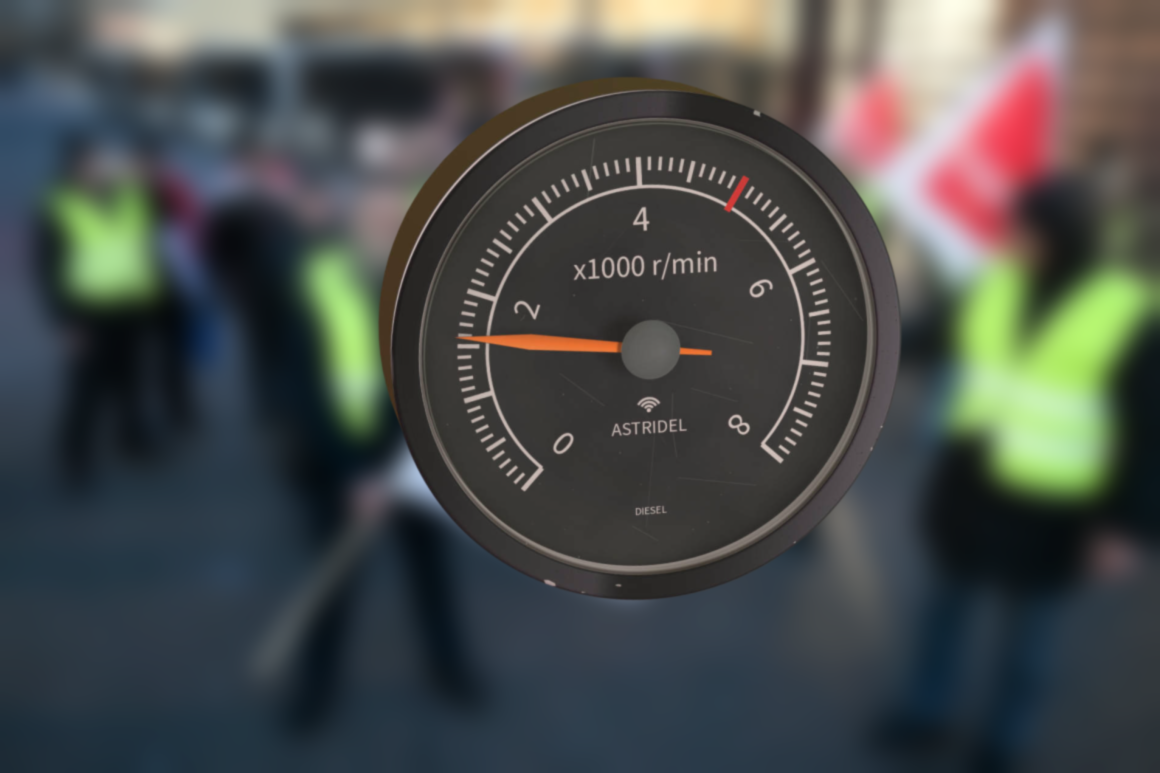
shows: 1600 rpm
